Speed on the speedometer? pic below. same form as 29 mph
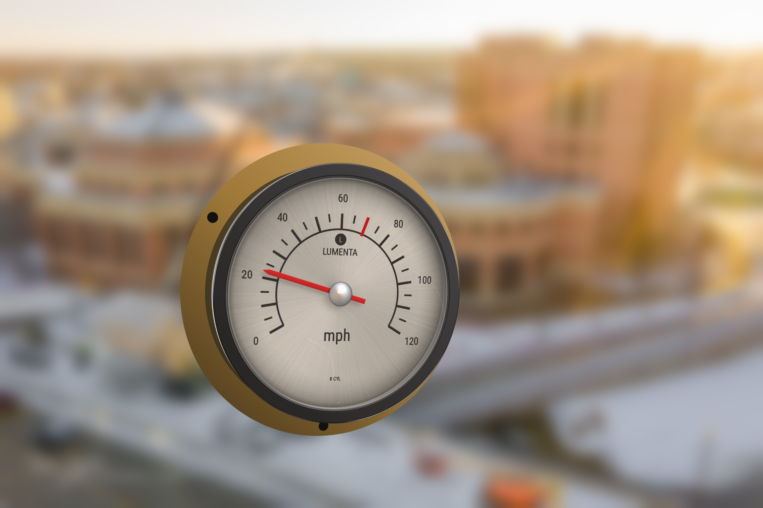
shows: 22.5 mph
